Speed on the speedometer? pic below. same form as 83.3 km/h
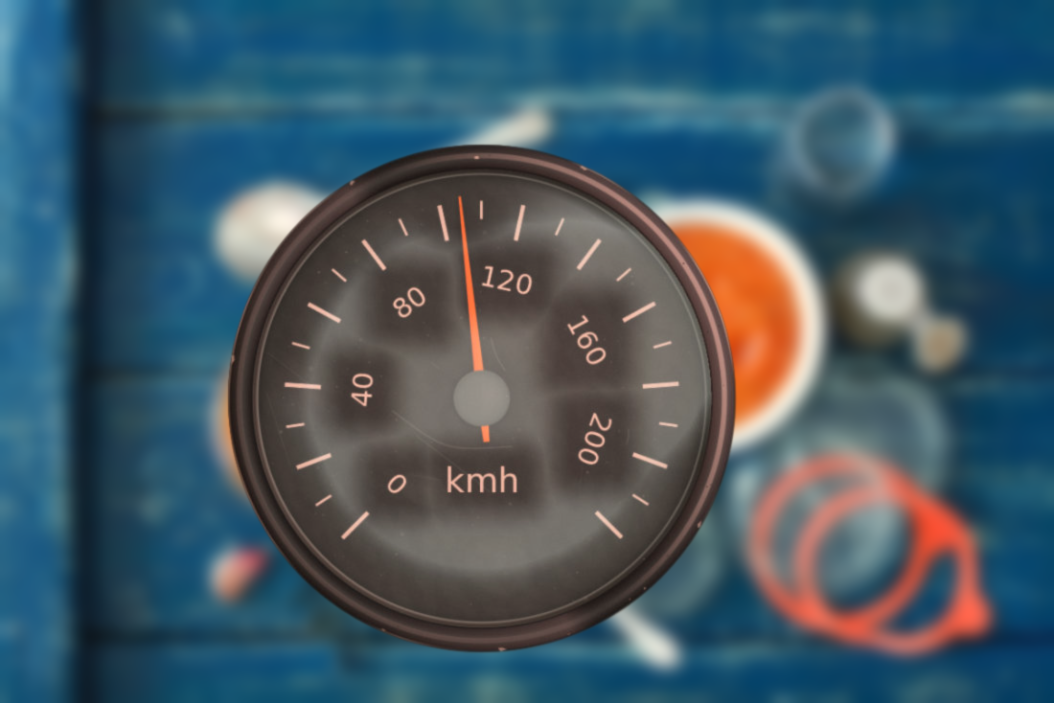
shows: 105 km/h
